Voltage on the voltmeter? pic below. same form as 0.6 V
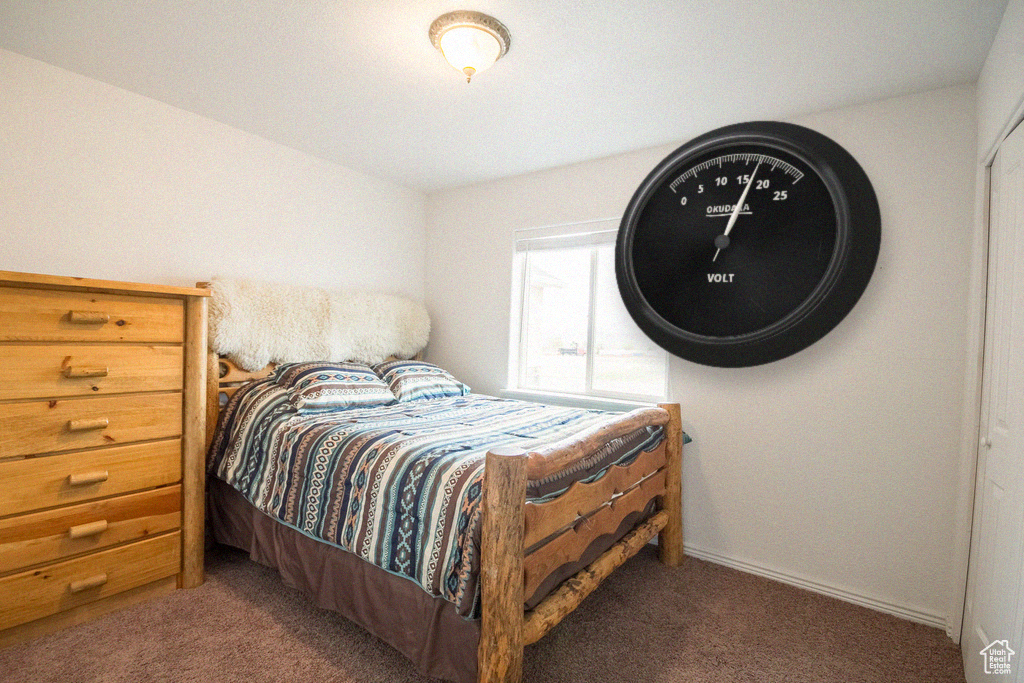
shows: 17.5 V
